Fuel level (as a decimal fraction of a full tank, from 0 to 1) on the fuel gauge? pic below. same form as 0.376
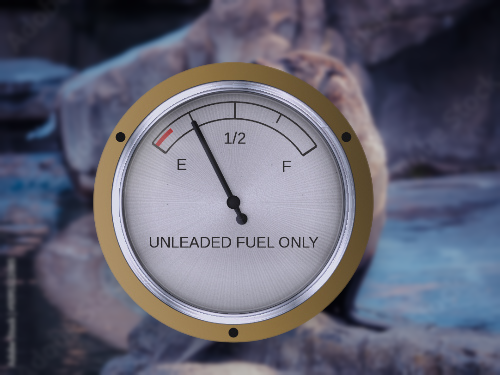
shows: 0.25
